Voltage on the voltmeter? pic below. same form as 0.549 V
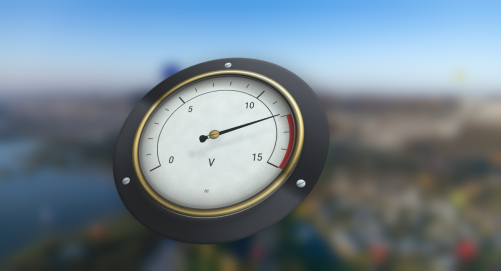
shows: 12 V
